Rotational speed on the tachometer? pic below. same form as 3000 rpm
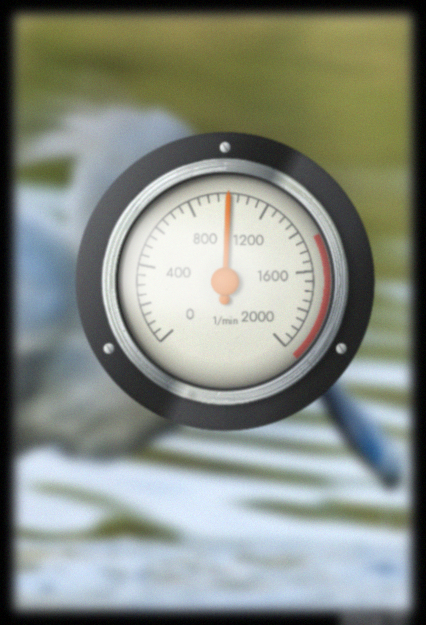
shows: 1000 rpm
